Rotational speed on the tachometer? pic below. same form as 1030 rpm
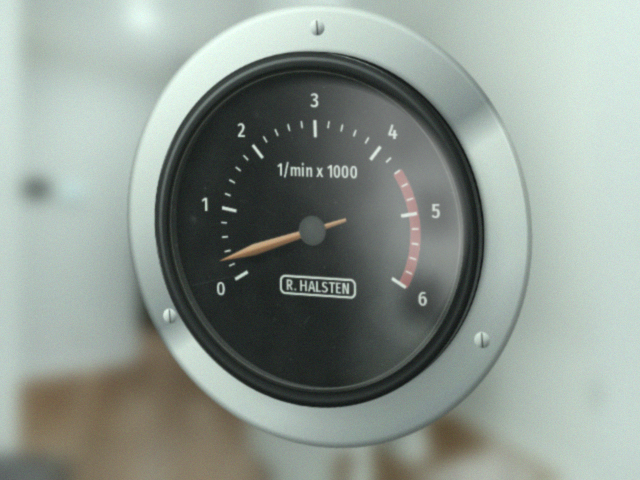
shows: 300 rpm
